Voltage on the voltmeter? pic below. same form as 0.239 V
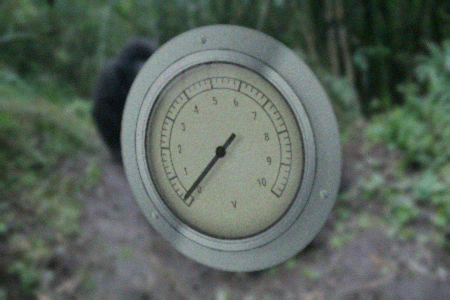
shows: 0.2 V
